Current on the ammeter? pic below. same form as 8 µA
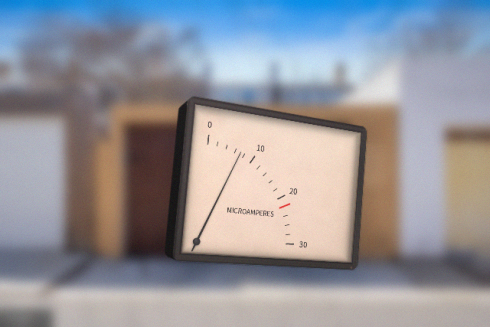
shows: 7 µA
